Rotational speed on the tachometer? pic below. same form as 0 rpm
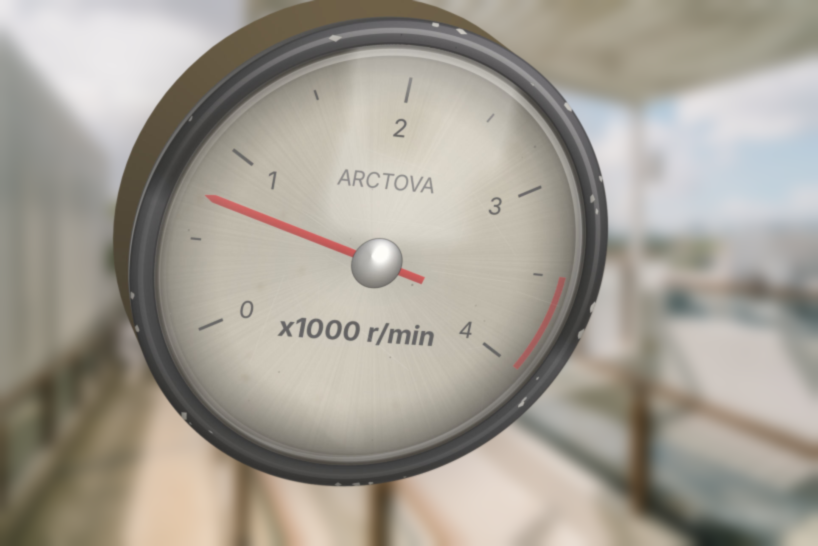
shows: 750 rpm
